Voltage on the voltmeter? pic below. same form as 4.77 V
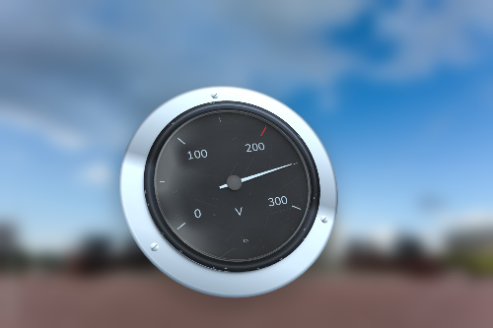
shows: 250 V
